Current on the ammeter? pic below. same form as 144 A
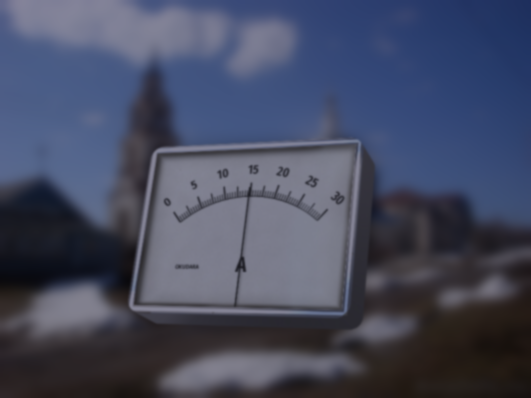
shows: 15 A
